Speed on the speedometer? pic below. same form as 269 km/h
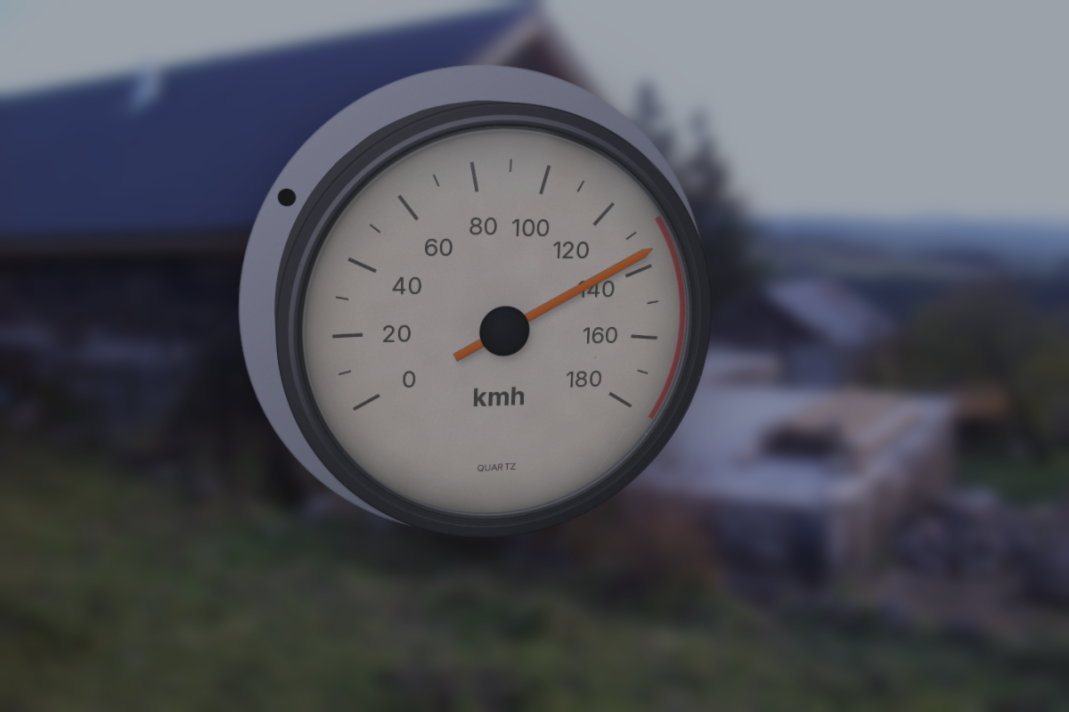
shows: 135 km/h
